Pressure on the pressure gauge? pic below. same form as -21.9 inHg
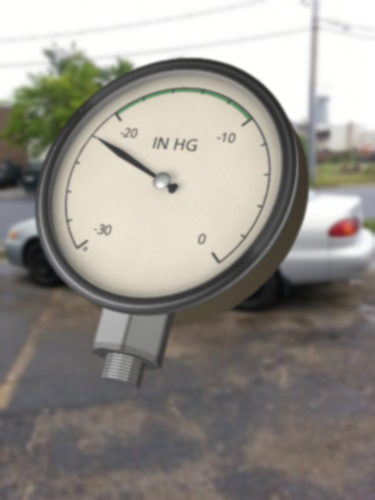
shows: -22 inHg
